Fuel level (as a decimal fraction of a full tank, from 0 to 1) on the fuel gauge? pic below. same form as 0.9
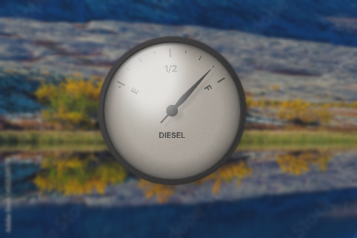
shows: 0.875
